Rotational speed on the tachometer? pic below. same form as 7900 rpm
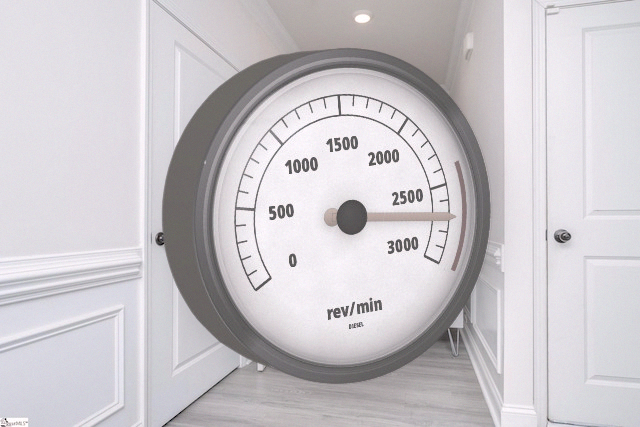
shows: 2700 rpm
